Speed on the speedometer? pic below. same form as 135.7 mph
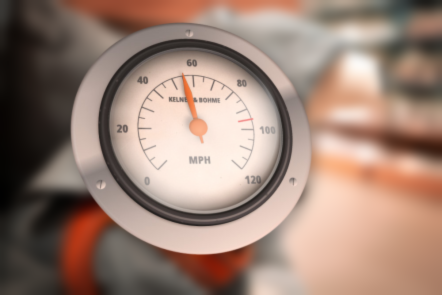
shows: 55 mph
